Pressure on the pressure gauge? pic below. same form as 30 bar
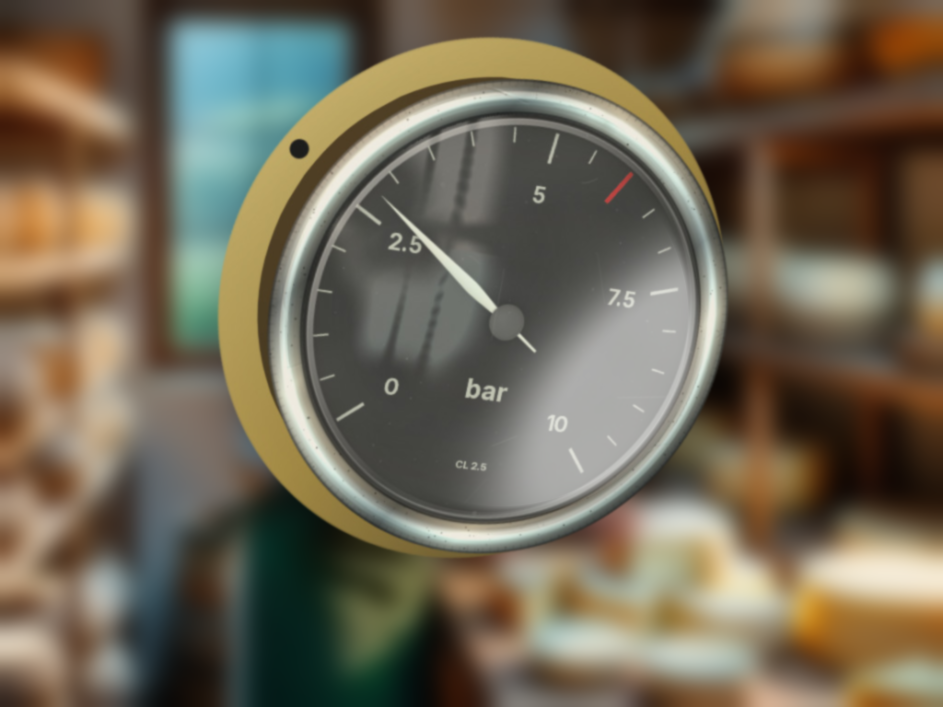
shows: 2.75 bar
